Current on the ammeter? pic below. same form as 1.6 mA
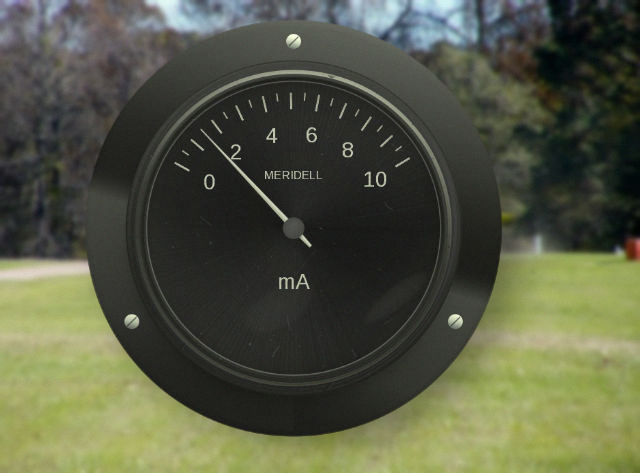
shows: 1.5 mA
